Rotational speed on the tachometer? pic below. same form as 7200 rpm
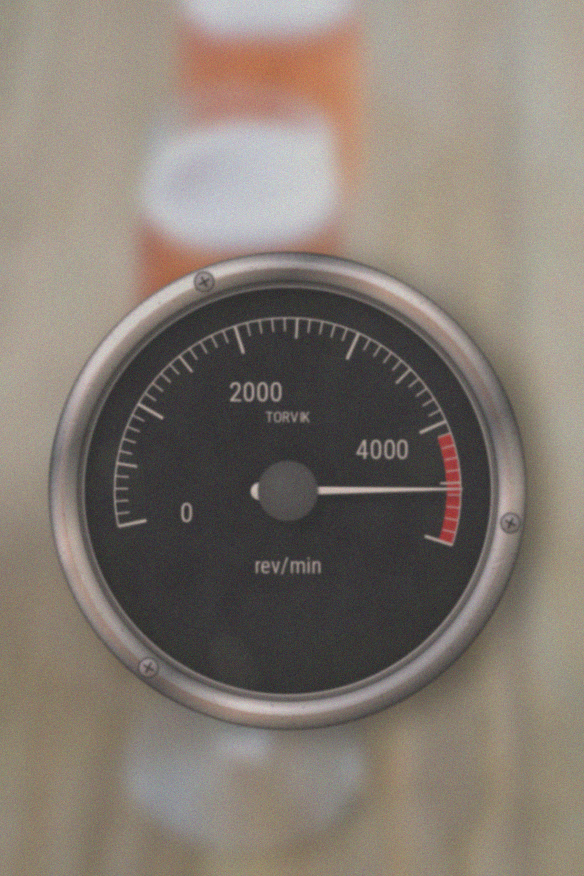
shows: 4550 rpm
